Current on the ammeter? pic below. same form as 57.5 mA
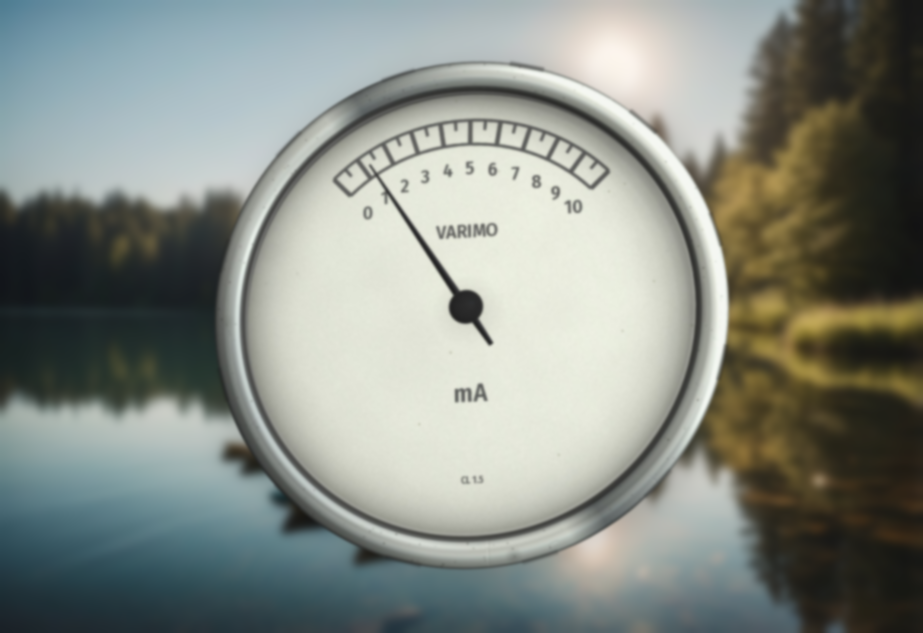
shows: 1.25 mA
